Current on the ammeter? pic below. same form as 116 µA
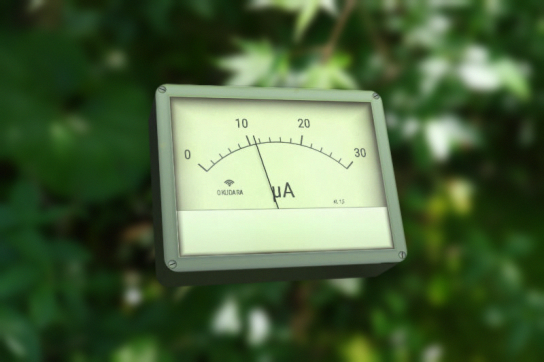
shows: 11 µA
